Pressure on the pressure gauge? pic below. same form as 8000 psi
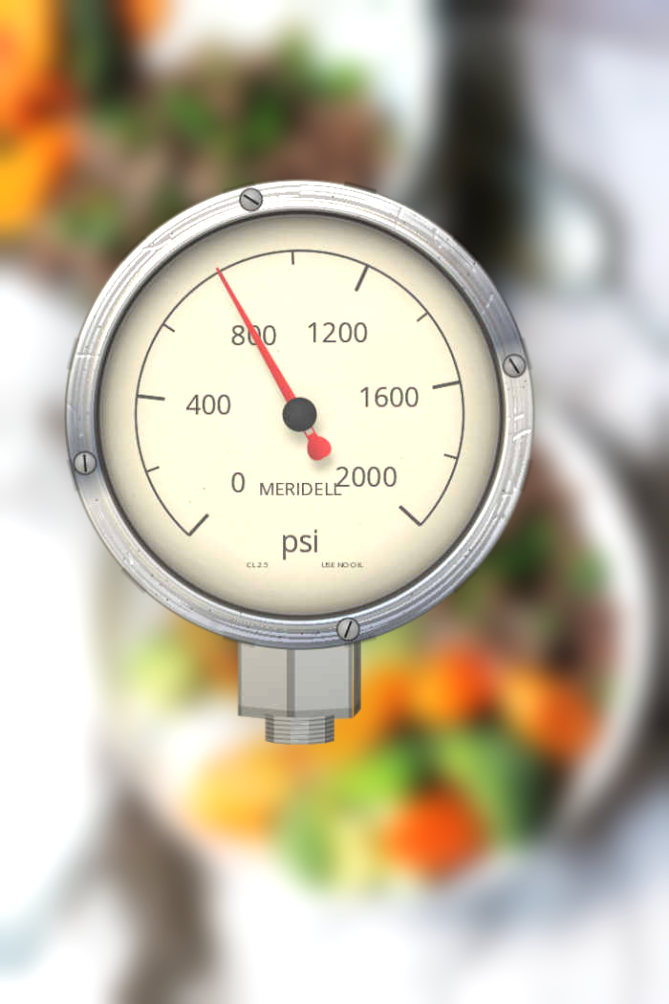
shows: 800 psi
